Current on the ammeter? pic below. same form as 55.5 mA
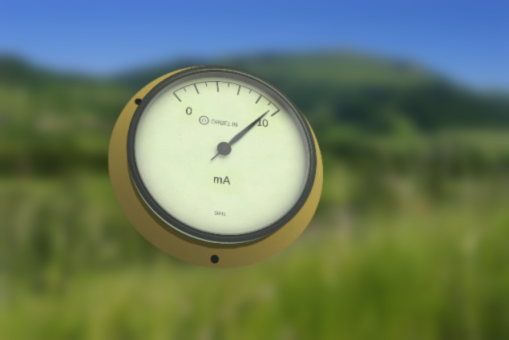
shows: 9.5 mA
